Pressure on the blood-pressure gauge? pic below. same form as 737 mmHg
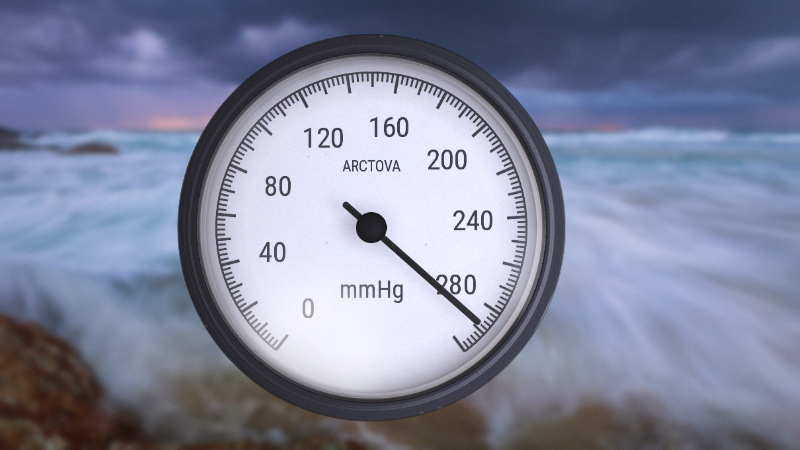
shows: 288 mmHg
